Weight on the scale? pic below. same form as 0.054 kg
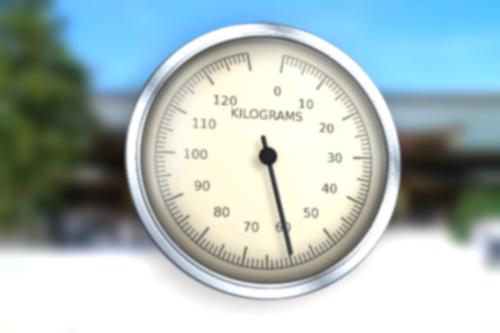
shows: 60 kg
